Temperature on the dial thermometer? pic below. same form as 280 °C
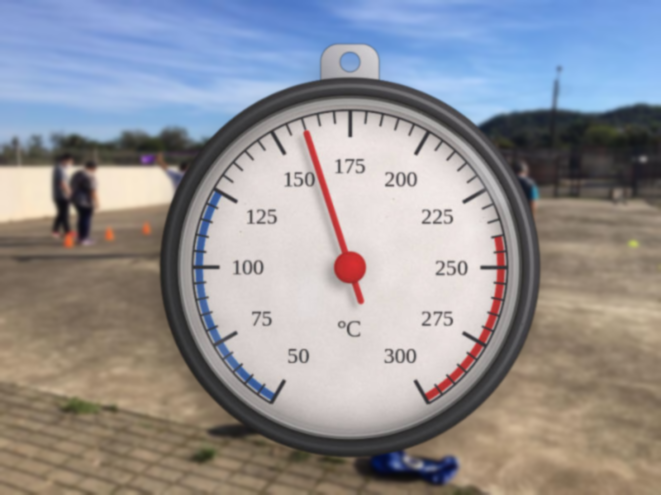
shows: 160 °C
